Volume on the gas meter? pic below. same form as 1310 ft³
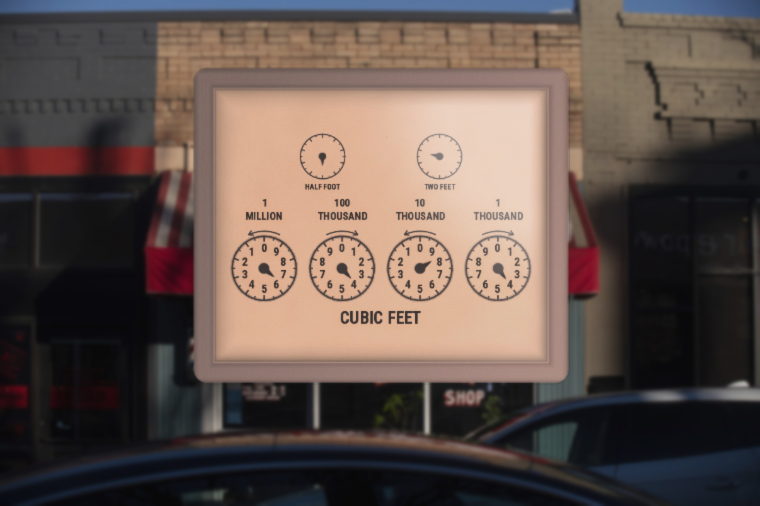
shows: 638400 ft³
